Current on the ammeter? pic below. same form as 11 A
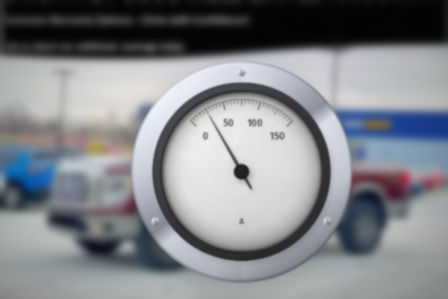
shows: 25 A
